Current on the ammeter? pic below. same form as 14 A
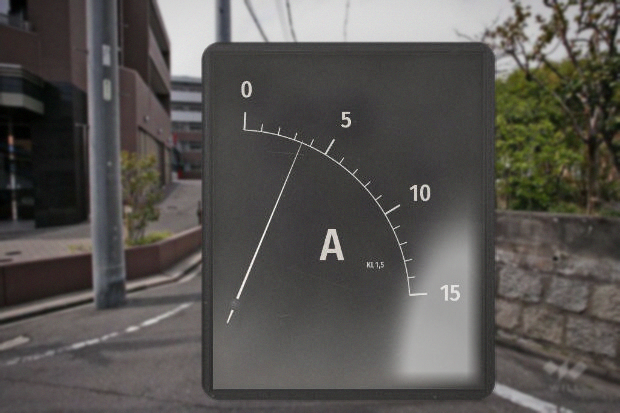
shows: 3.5 A
